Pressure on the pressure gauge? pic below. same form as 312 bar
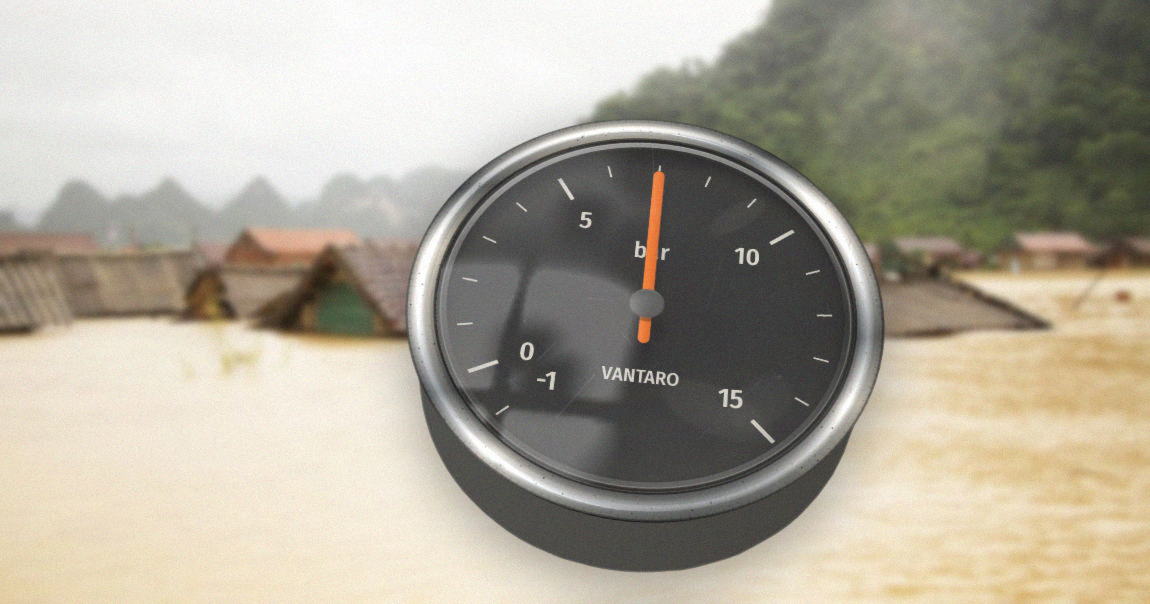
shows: 7 bar
